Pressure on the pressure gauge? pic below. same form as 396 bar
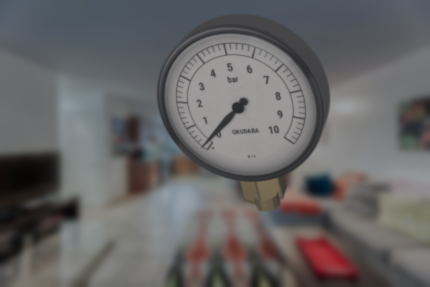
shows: 0.2 bar
